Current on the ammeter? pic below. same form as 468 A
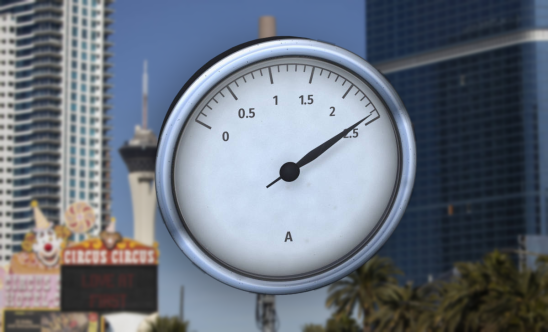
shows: 2.4 A
